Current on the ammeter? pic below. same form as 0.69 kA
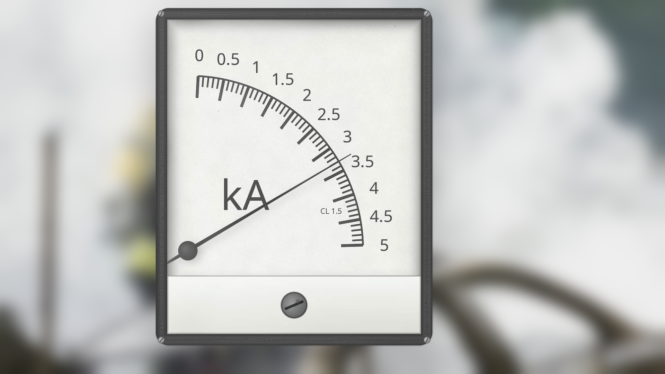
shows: 3.3 kA
